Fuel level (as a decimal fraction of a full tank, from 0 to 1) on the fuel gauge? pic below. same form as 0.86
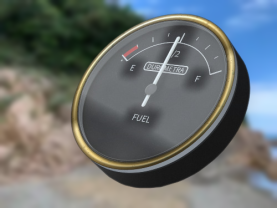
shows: 0.5
